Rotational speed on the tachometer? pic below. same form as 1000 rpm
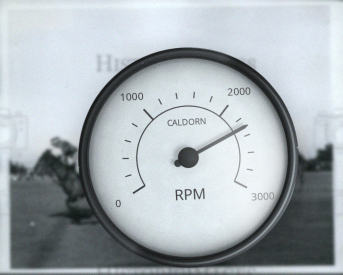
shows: 2300 rpm
